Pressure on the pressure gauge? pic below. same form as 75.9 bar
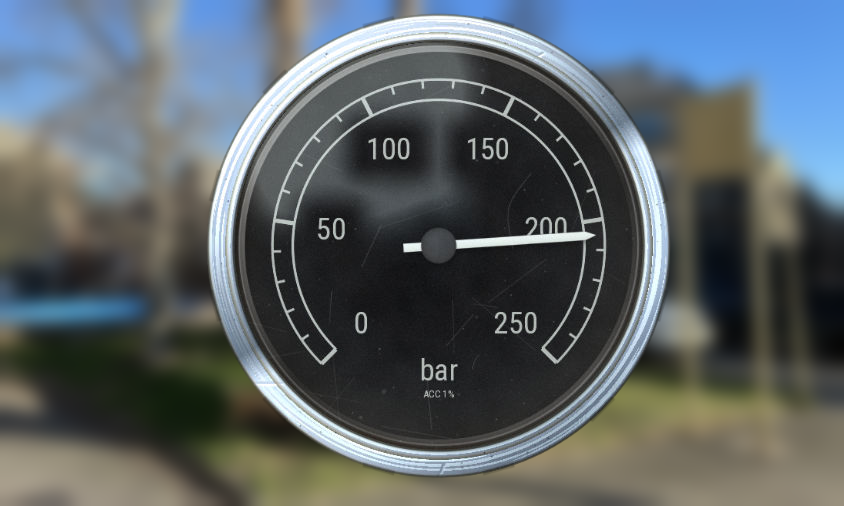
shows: 205 bar
